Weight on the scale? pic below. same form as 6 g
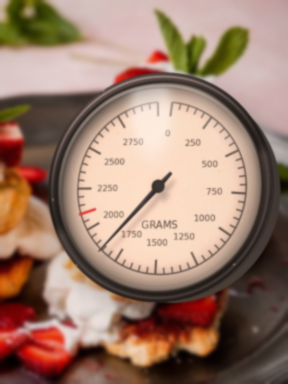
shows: 1850 g
